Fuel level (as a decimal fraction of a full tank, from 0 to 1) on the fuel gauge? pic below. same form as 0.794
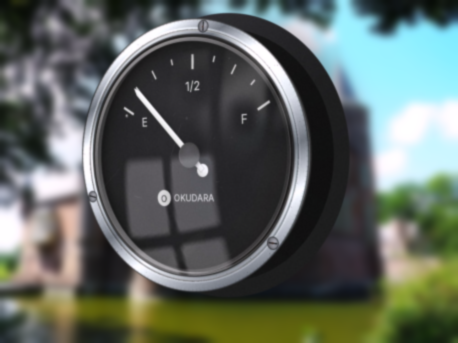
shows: 0.125
